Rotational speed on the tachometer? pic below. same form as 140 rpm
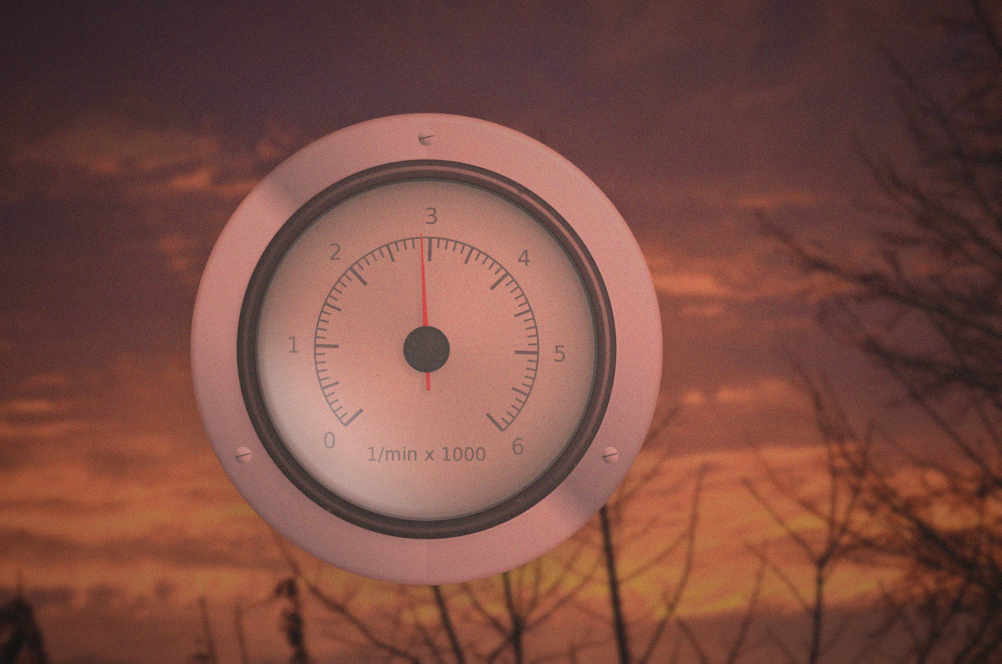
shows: 2900 rpm
